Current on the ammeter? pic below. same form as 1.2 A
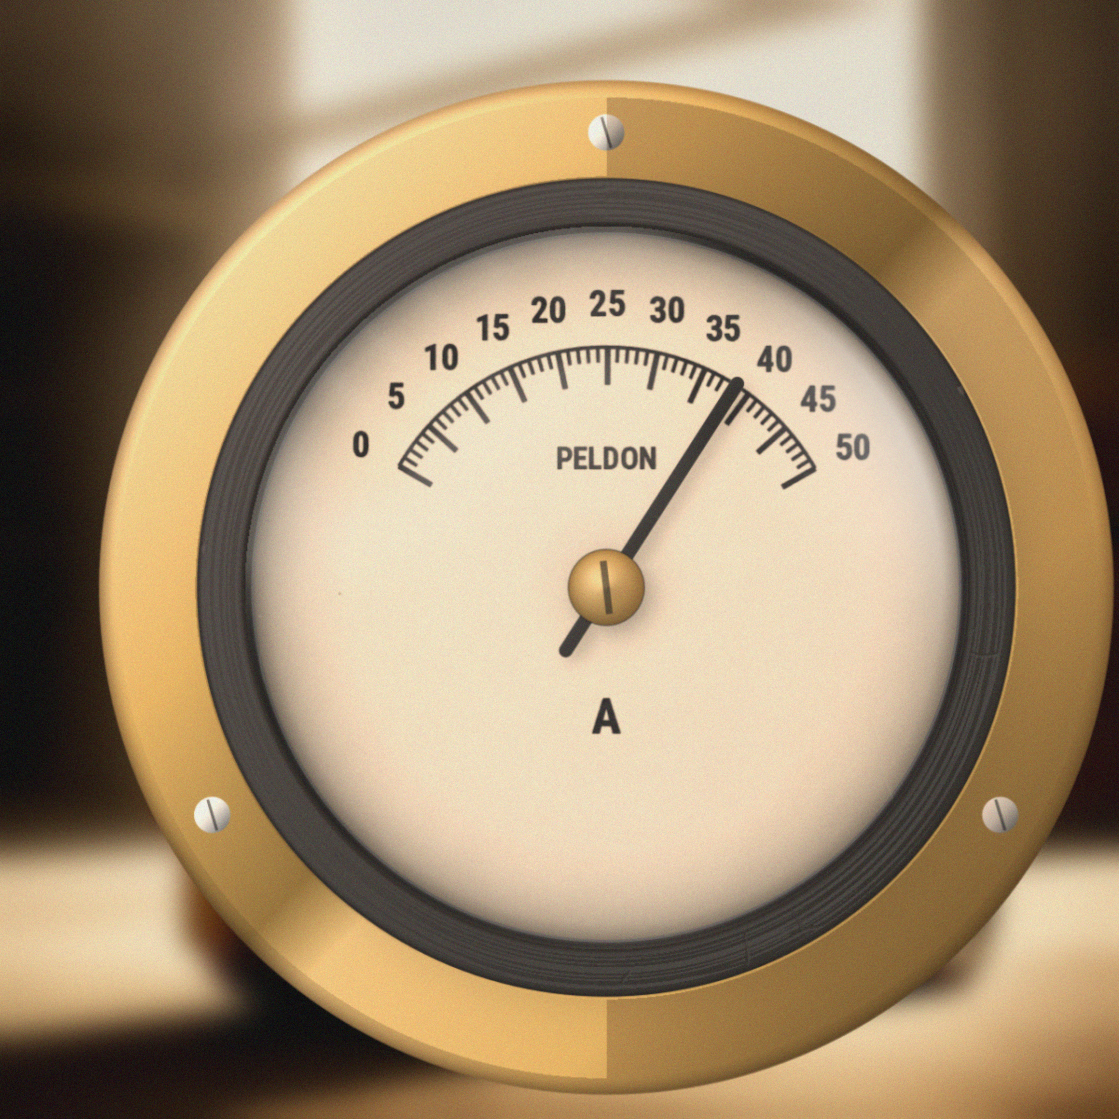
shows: 38.5 A
